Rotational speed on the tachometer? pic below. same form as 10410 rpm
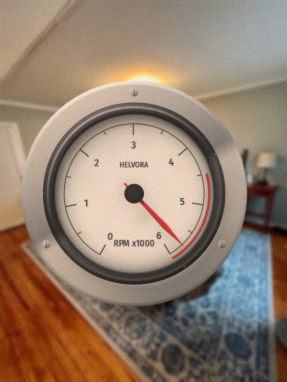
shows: 5750 rpm
